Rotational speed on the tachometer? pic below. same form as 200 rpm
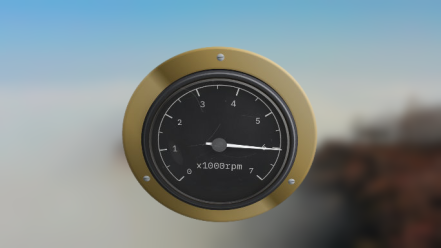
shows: 6000 rpm
